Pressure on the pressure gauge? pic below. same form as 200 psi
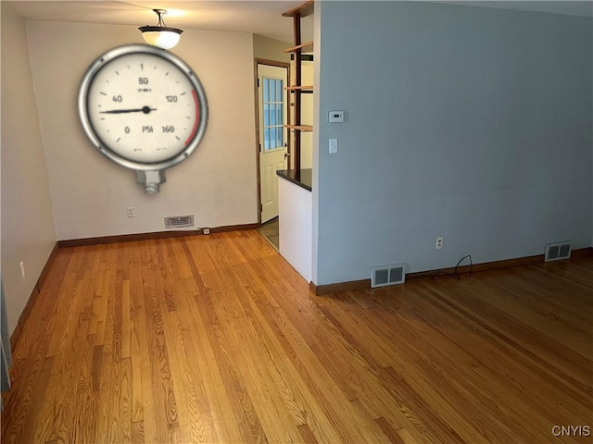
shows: 25 psi
